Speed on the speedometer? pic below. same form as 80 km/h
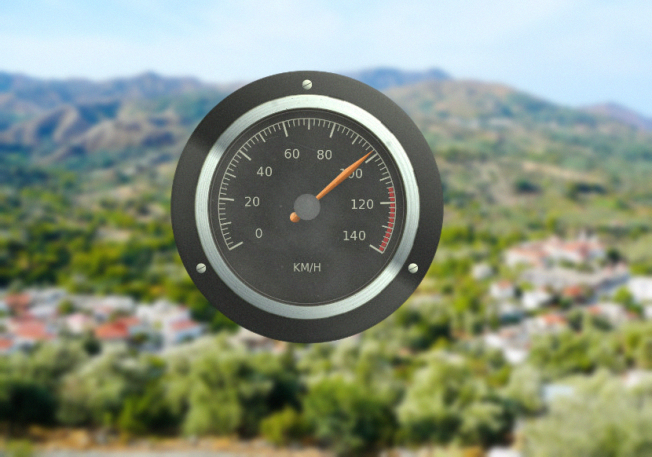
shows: 98 km/h
